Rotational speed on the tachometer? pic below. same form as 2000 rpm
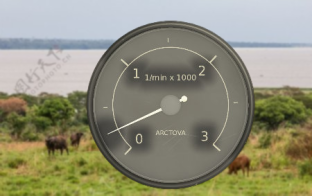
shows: 250 rpm
